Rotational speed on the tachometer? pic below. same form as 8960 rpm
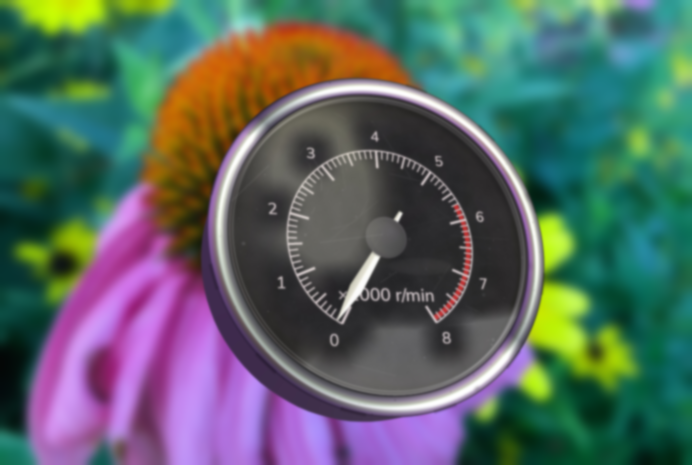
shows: 100 rpm
